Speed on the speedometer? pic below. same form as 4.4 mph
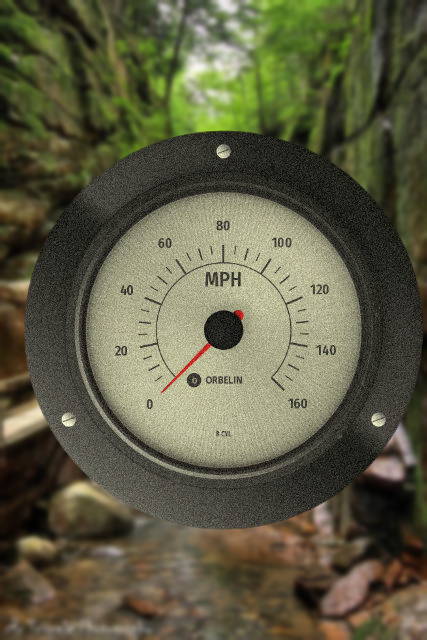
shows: 0 mph
